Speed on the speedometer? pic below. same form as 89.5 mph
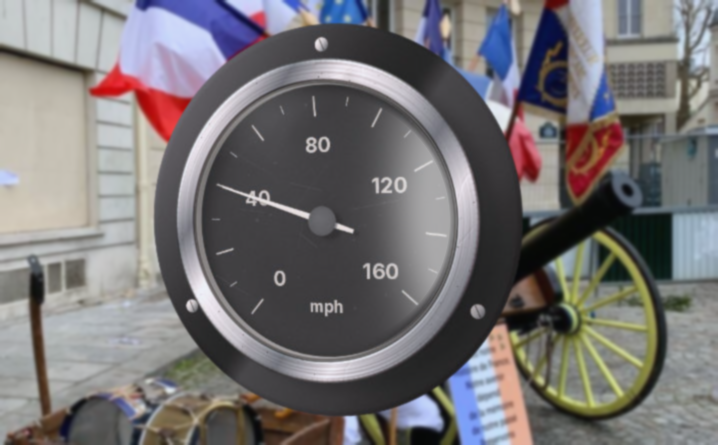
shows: 40 mph
